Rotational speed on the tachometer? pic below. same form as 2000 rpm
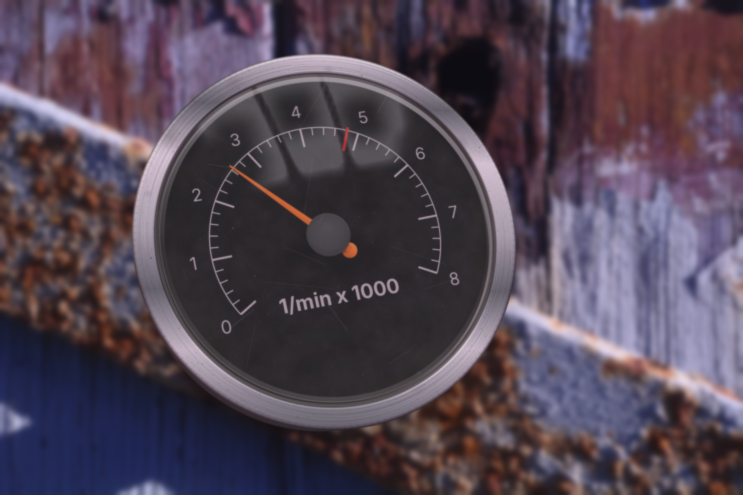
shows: 2600 rpm
